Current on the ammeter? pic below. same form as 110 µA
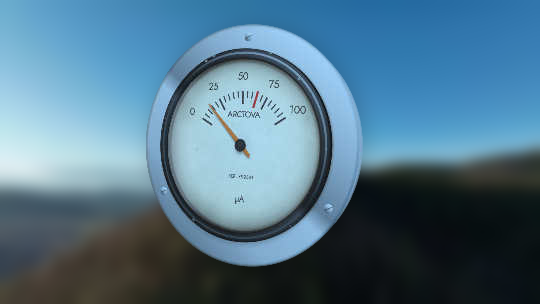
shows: 15 µA
